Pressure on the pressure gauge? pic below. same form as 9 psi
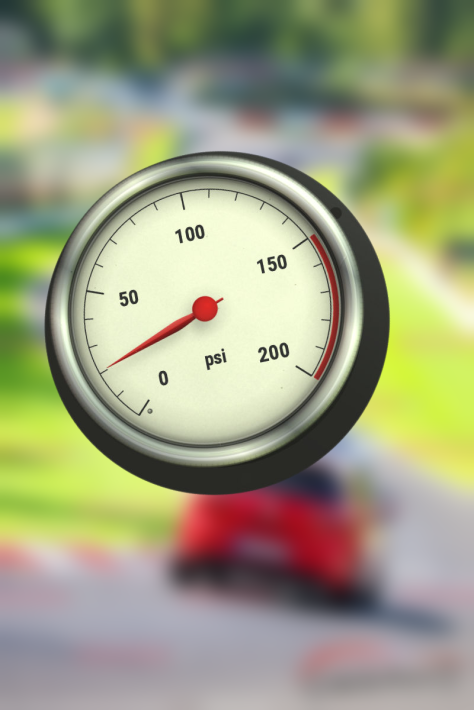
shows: 20 psi
